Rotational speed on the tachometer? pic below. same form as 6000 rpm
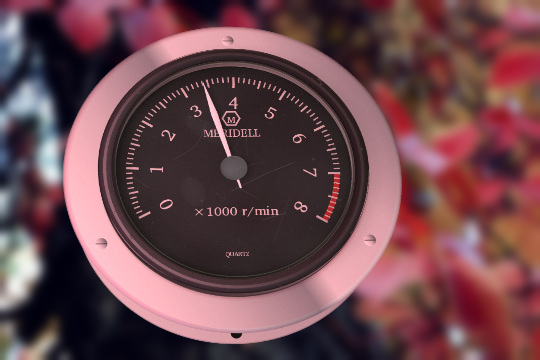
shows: 3400 rpm
